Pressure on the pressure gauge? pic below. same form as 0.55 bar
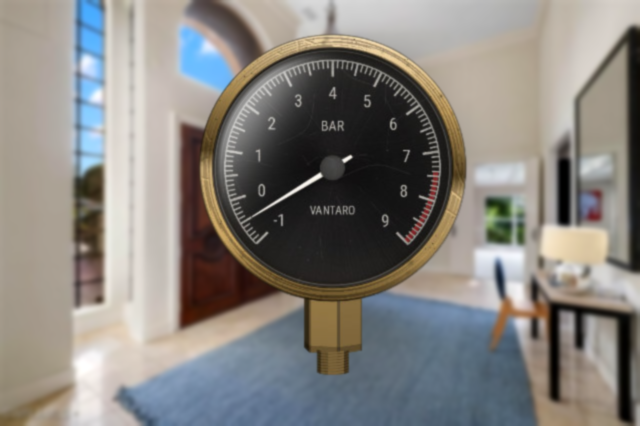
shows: -0.5 bar
